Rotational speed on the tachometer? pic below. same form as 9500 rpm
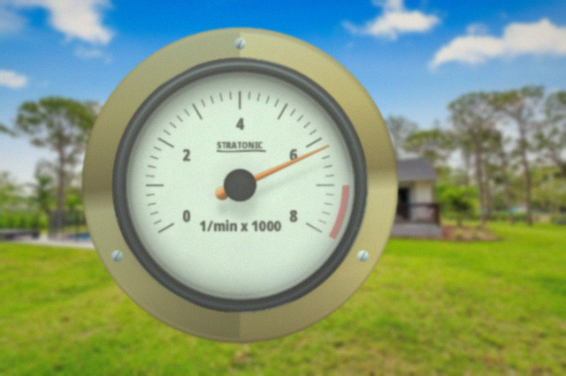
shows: 6200 rpm
